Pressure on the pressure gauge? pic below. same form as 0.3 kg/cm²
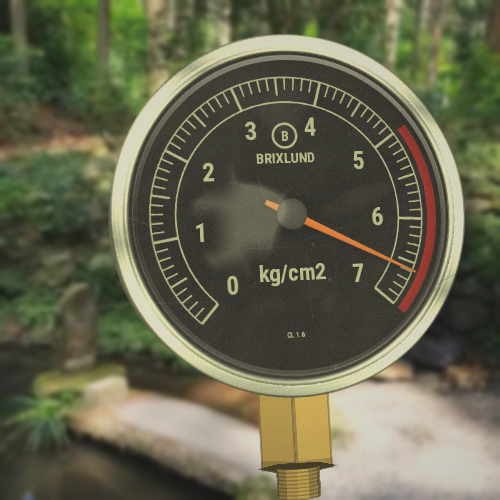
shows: 6.6 kg/cm²
